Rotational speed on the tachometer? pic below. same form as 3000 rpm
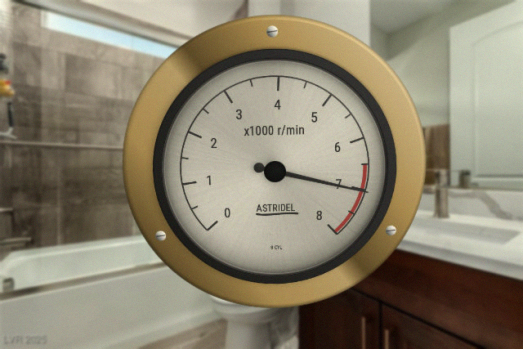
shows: 7000 rpm
